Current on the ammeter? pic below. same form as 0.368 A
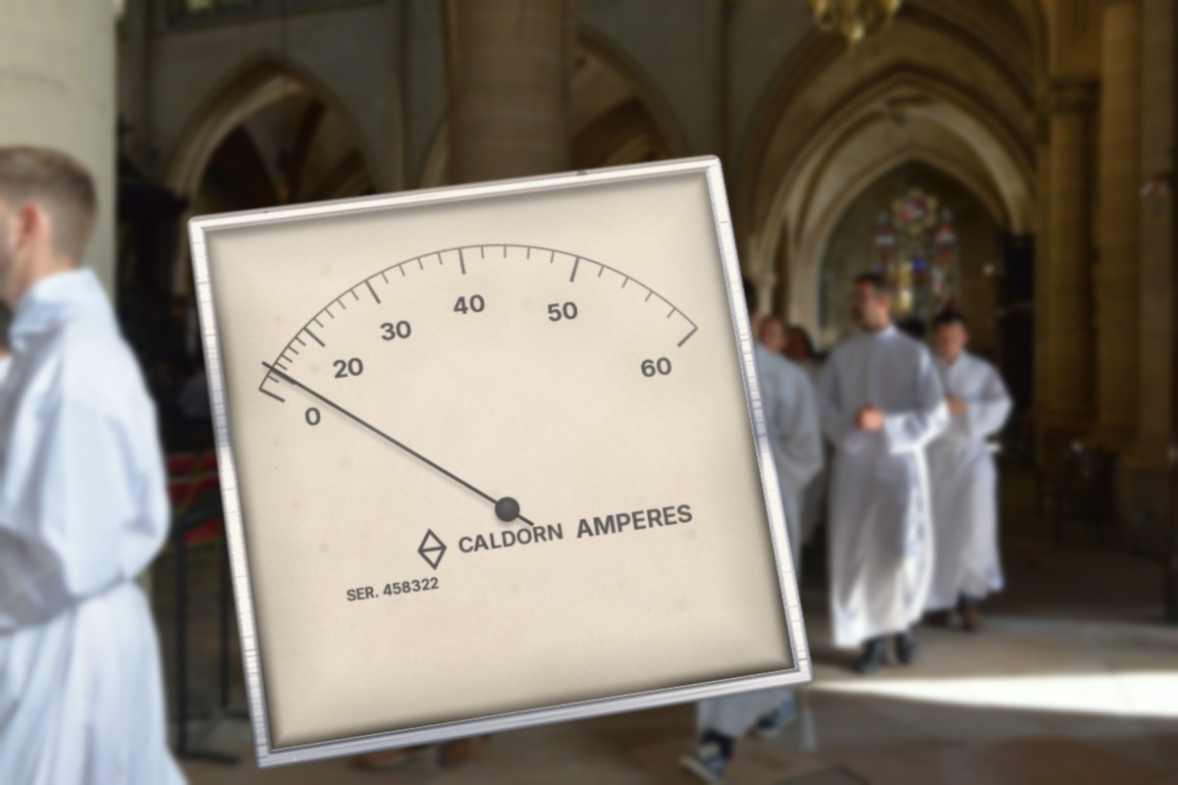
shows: 10 A
